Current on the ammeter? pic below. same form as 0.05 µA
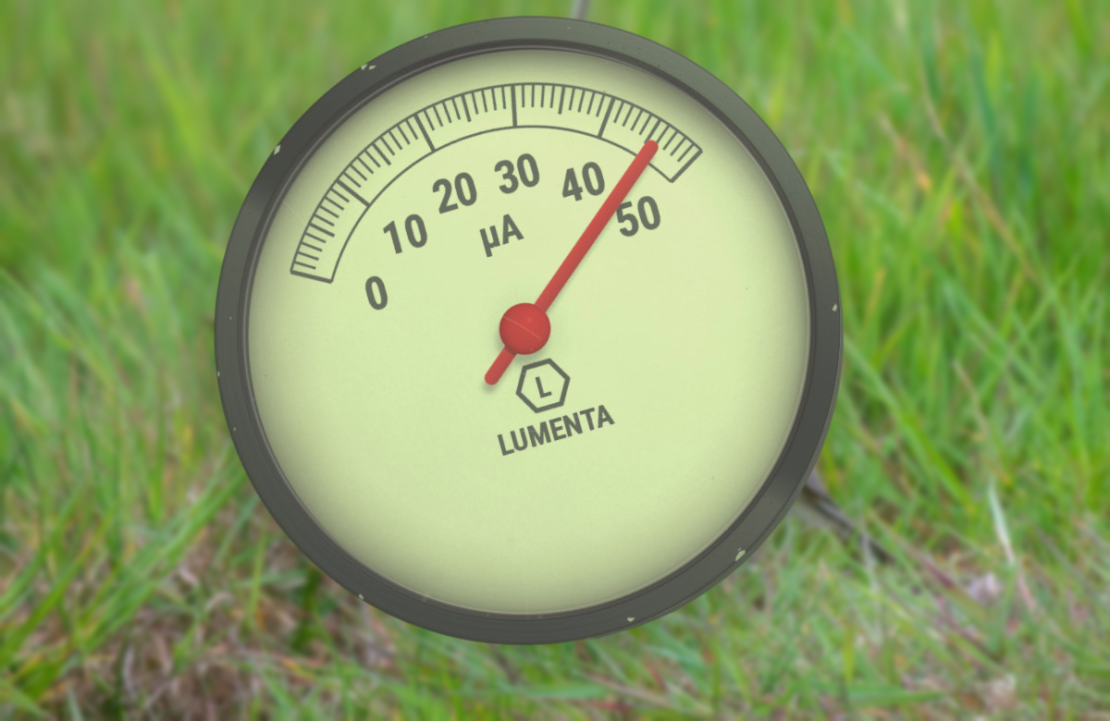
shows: 46 µA
